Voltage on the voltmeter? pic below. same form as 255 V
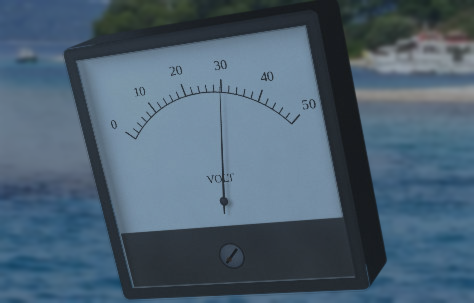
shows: 30 V
